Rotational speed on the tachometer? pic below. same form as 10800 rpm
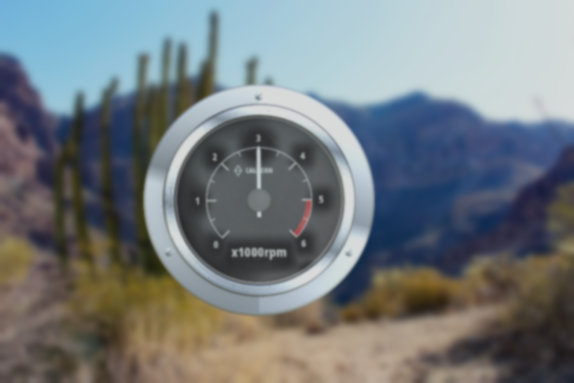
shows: 3000 rpm
